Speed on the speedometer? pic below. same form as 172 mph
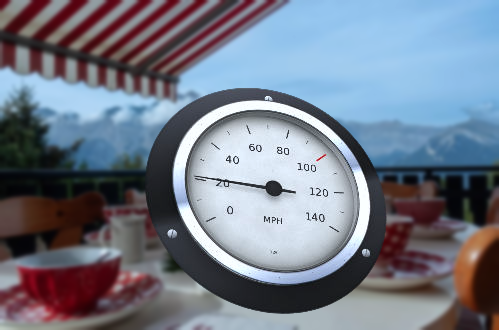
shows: 20 mph
